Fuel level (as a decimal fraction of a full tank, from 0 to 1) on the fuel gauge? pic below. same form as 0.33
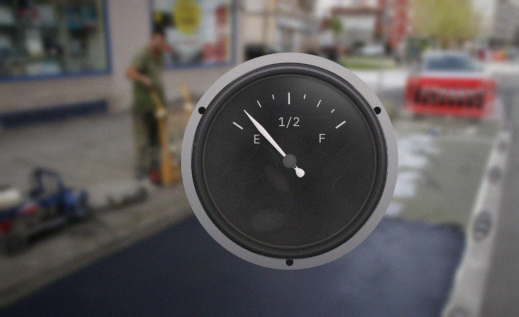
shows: 0.125
